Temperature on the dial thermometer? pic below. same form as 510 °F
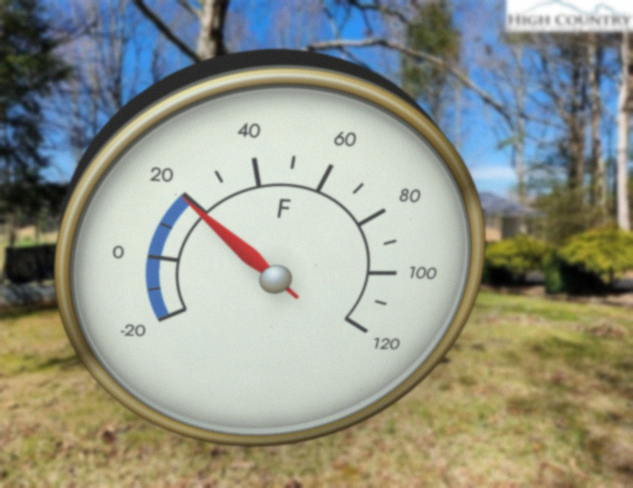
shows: 20 °F
